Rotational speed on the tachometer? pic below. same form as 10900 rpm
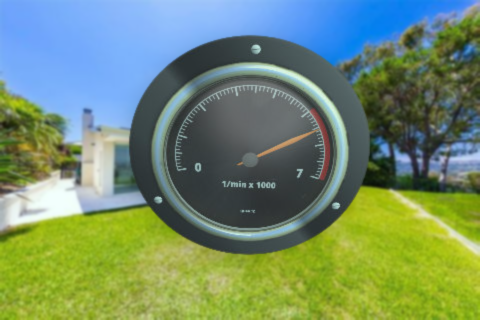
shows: 5500 rpm
